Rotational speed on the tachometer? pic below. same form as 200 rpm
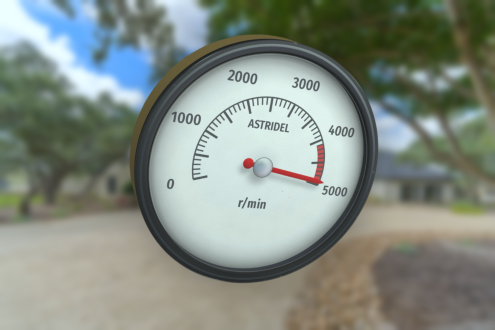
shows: 4900 rpm
